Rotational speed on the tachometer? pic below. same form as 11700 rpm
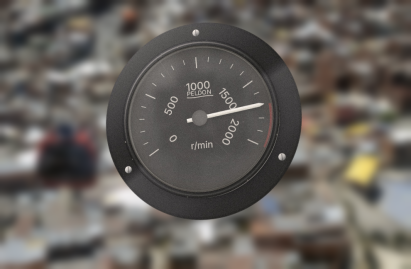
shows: 1700 rpm
